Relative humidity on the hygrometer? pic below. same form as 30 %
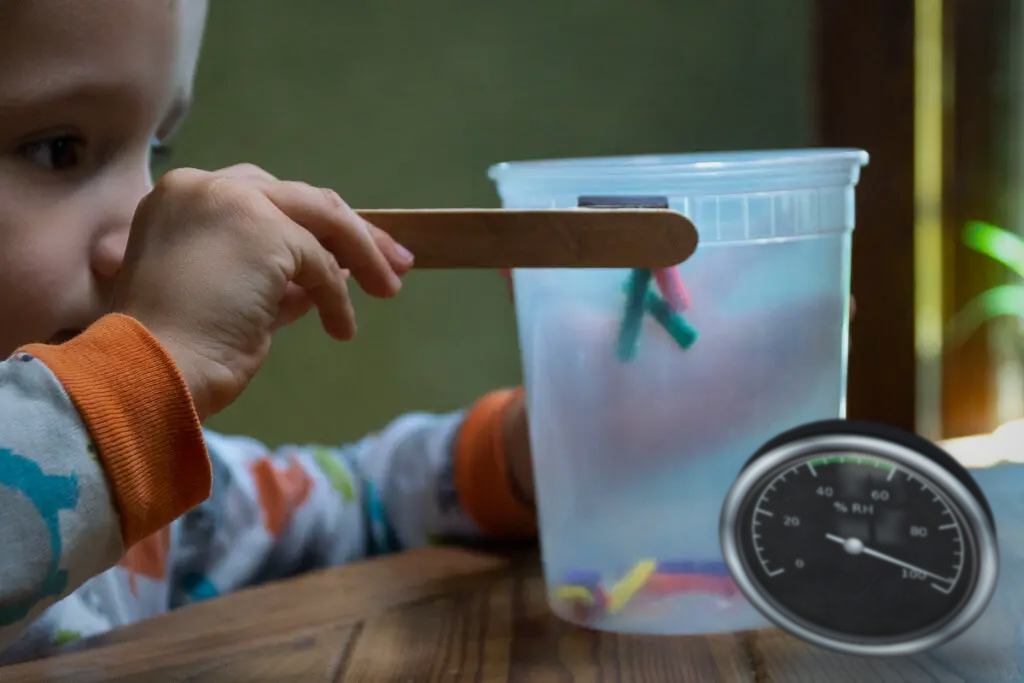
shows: 96 %
